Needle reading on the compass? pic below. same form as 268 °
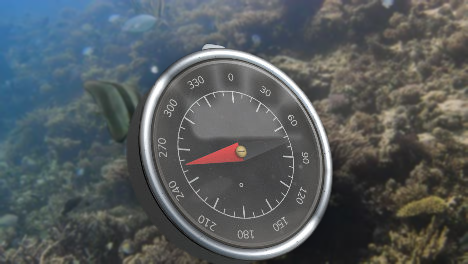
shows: 255 °
